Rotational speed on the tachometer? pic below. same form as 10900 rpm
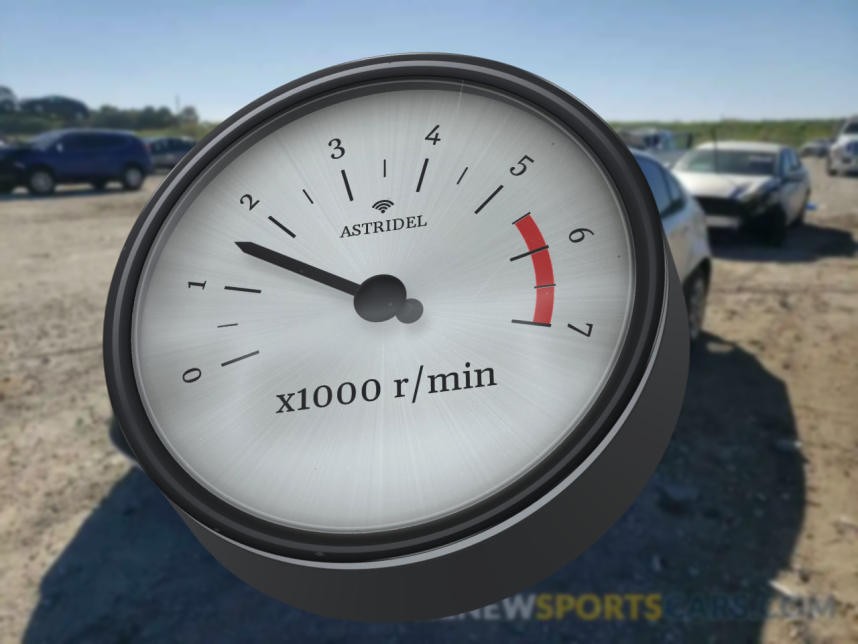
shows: 1500 rpm
